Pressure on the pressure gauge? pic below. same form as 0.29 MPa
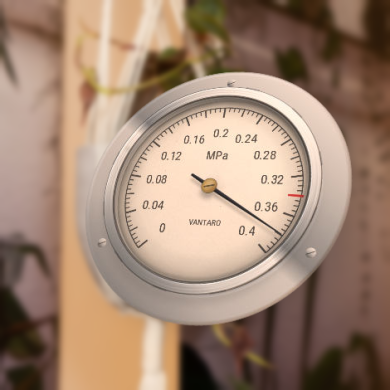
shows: 0.38 MPa
